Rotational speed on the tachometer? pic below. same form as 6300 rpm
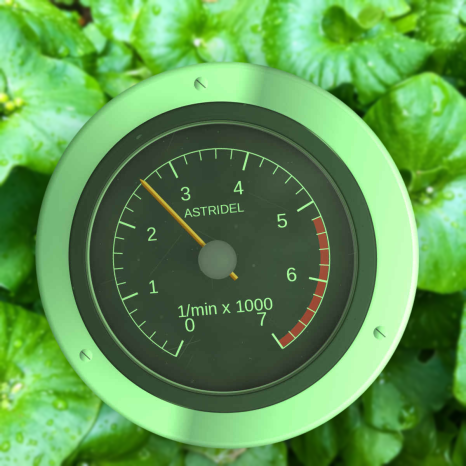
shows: 2600 rpm
